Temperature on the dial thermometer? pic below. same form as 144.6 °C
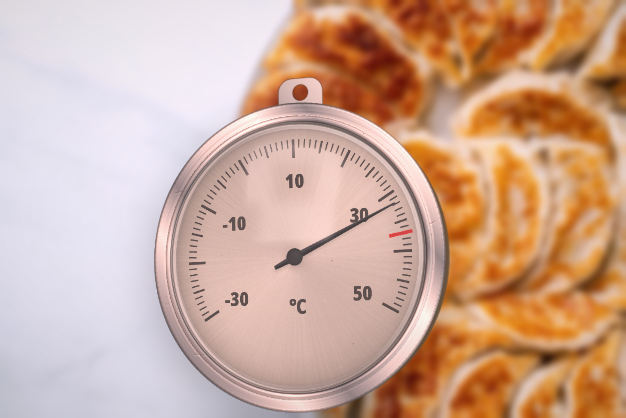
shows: 32 °C
